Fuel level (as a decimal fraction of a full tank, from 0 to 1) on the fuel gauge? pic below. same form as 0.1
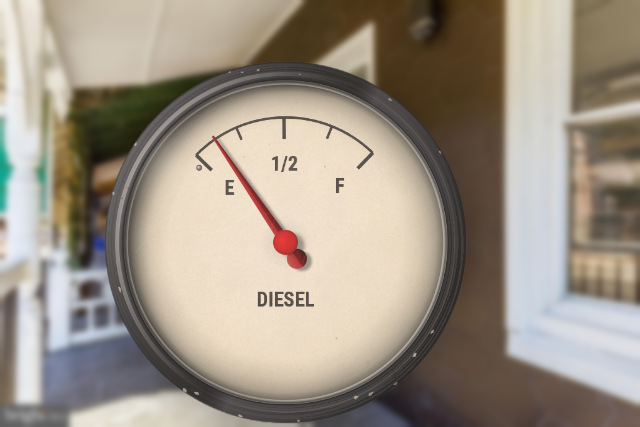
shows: 0.125
